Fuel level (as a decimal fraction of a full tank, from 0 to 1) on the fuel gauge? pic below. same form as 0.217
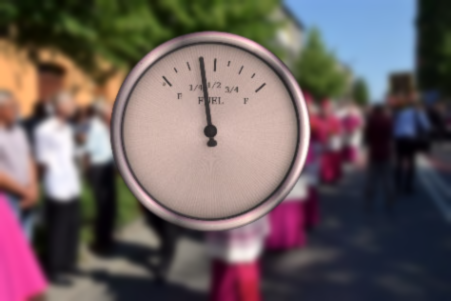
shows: 0.375
